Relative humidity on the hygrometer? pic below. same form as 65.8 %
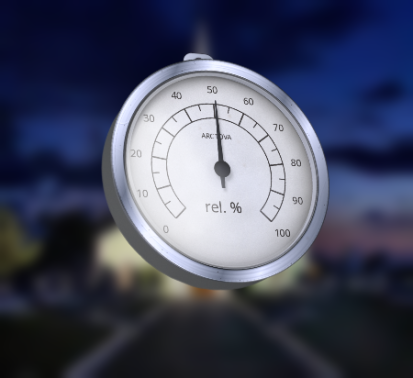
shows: 50 %
